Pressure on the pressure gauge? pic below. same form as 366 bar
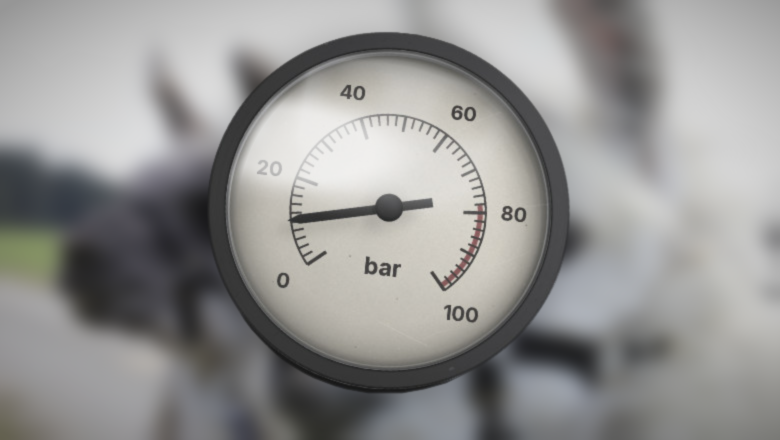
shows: 10 bar
